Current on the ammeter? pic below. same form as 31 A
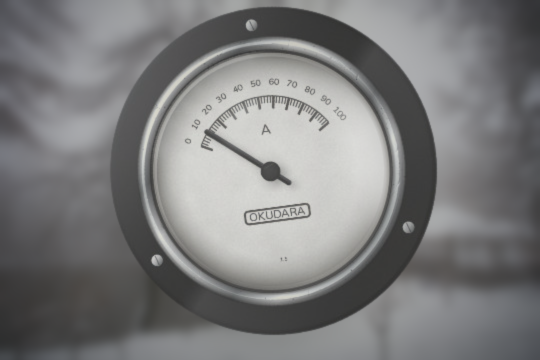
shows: 10 A
